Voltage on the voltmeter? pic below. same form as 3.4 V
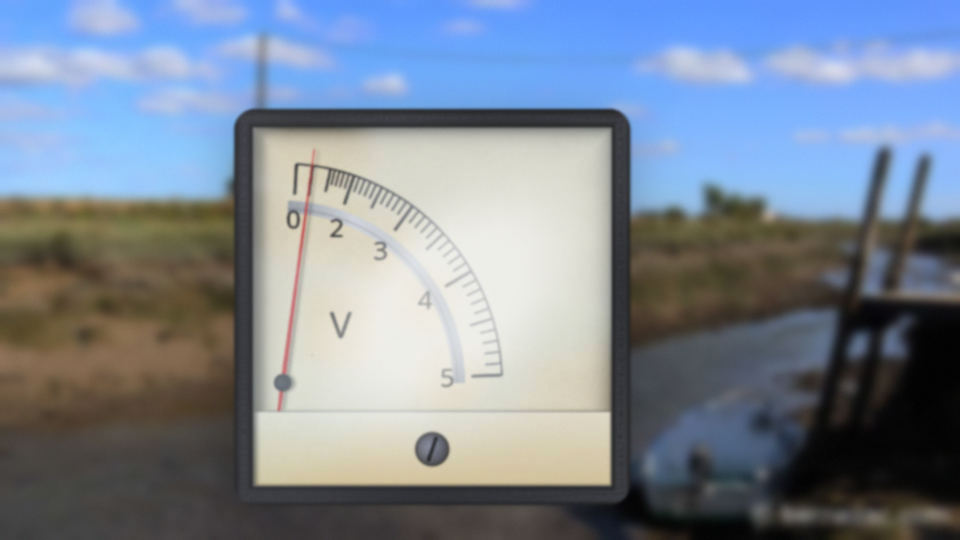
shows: 1 V
